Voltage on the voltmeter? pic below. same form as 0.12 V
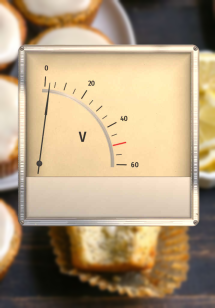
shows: 2.5 V
